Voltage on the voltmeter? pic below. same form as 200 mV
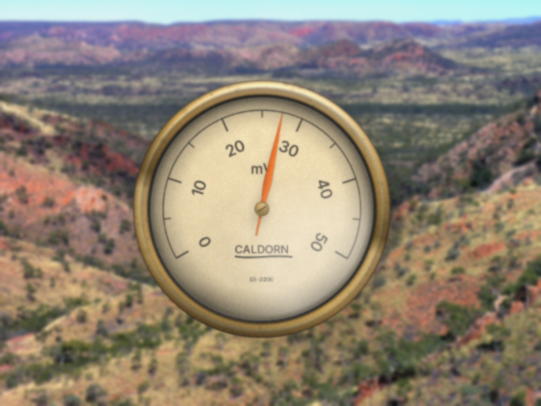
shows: 27.5 mV
